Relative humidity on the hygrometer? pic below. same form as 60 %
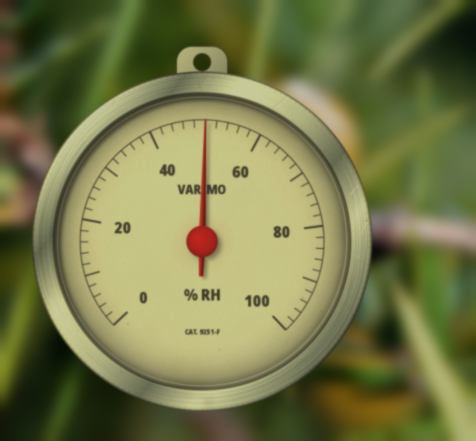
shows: 50 %
